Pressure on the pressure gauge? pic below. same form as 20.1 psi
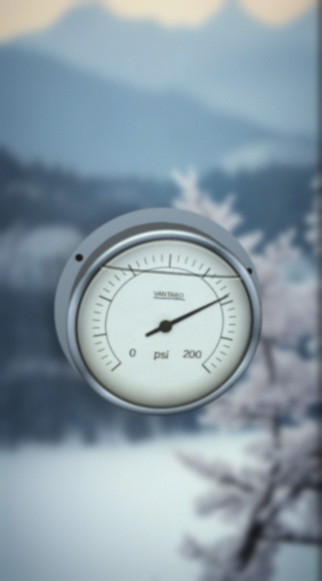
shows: 145 psi
